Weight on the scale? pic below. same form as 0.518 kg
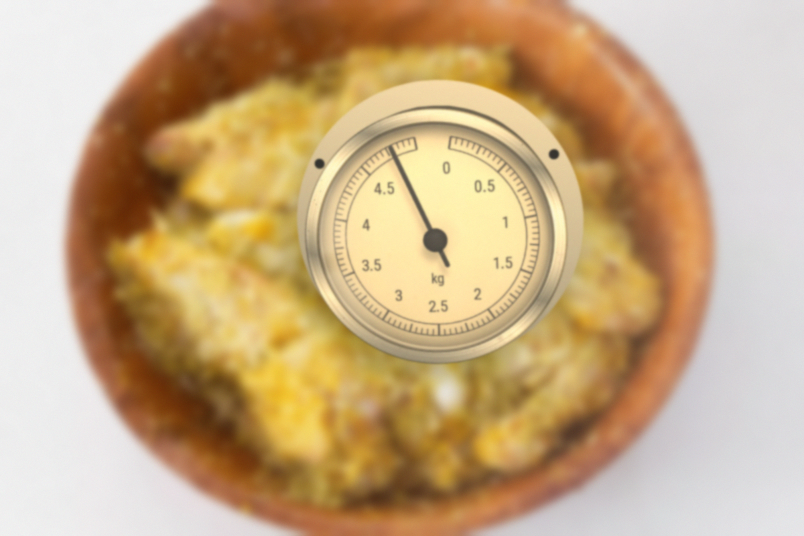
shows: 4.8 kg
